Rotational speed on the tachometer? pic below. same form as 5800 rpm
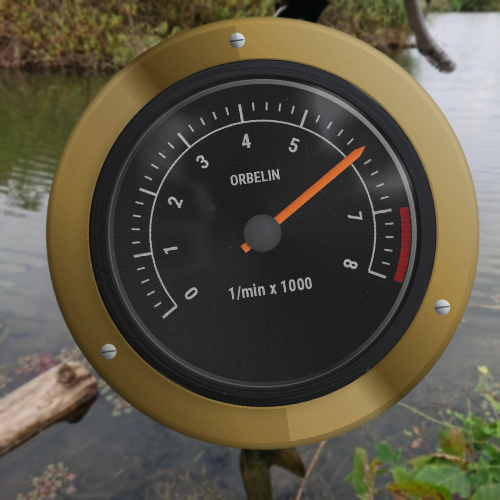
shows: 6000 rpm
